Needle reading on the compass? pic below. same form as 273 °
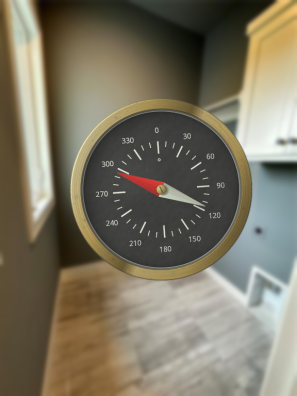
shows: 295 °
